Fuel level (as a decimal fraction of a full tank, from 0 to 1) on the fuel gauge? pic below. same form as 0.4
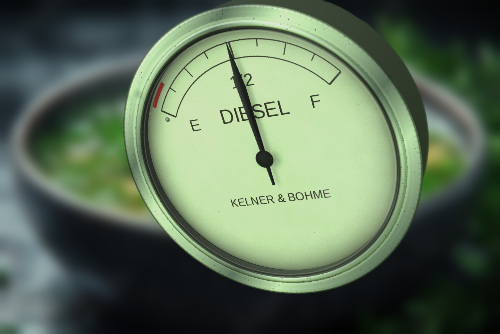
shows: 0.5
